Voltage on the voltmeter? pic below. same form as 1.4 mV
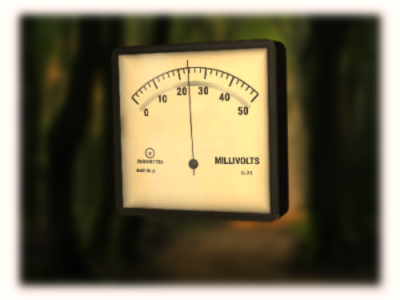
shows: 24 mV
